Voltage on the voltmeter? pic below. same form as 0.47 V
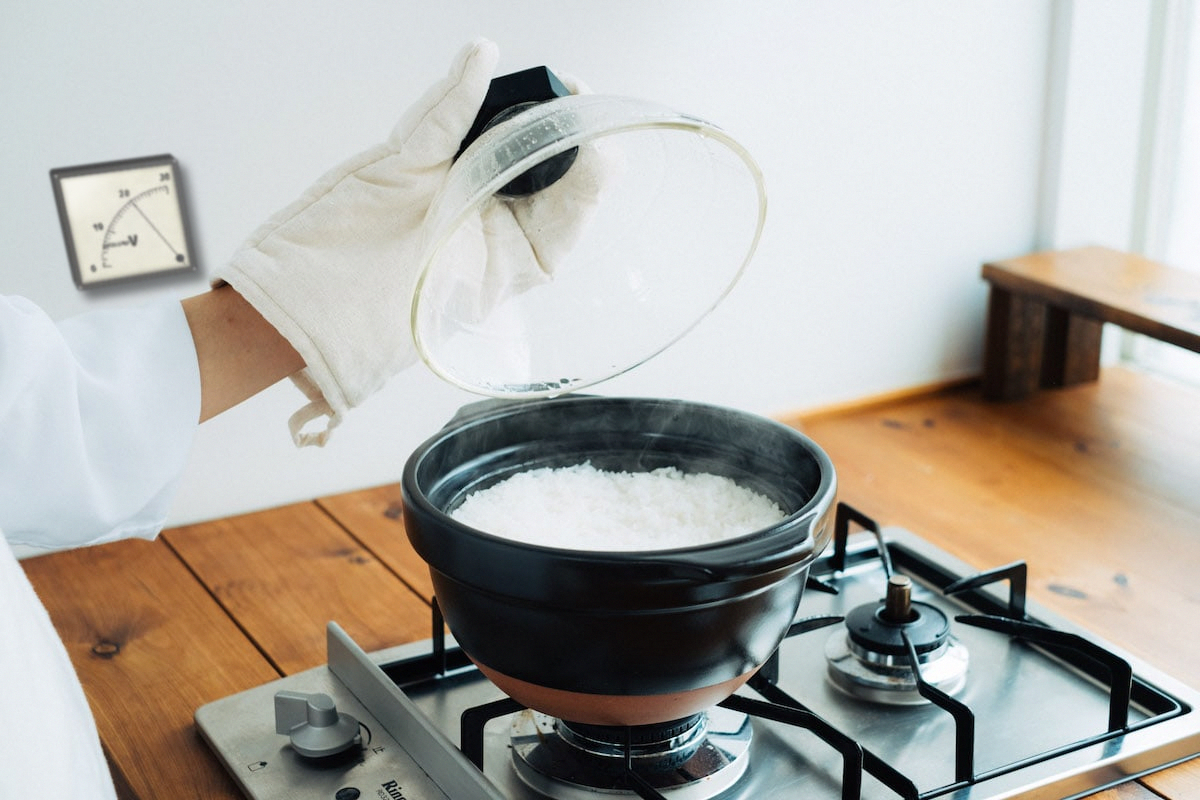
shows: 20 V
